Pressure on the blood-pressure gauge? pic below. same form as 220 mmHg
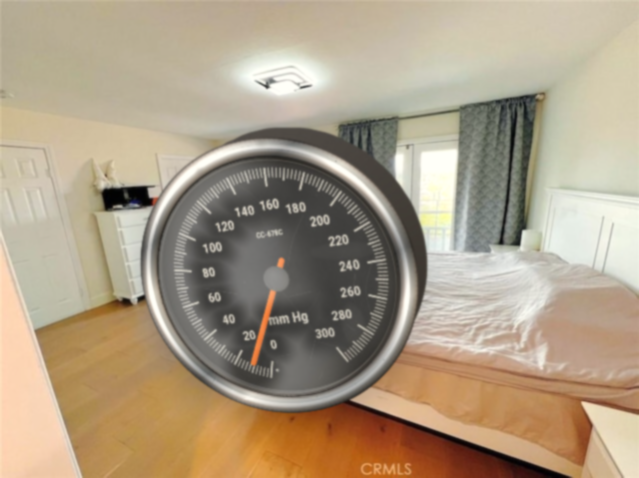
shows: 10 mmHg
